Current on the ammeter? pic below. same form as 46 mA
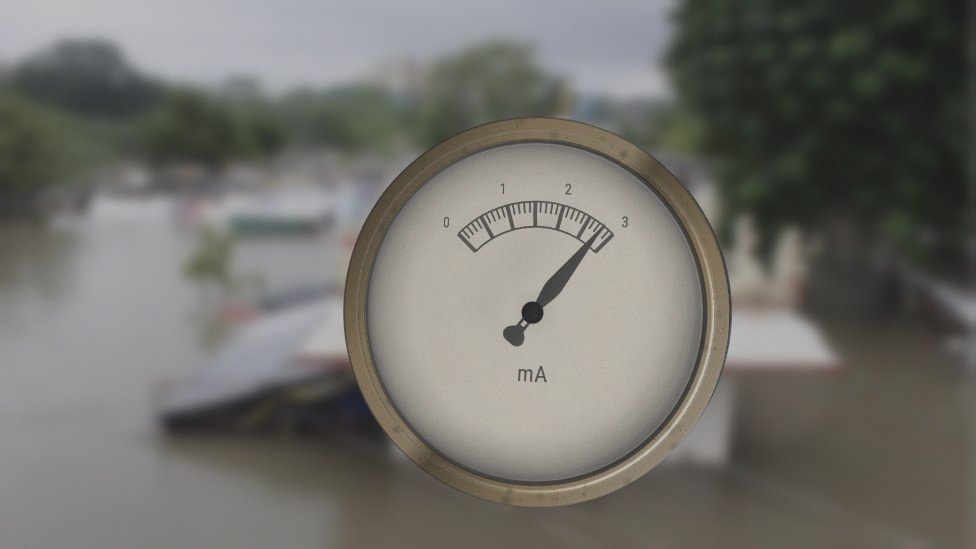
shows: 2.8 mA
